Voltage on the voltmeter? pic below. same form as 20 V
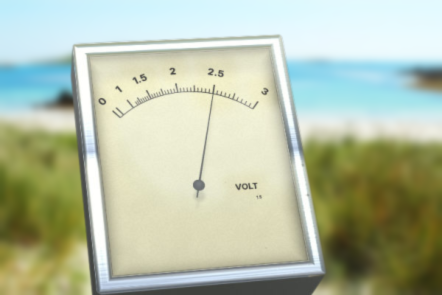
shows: 2.5 V
